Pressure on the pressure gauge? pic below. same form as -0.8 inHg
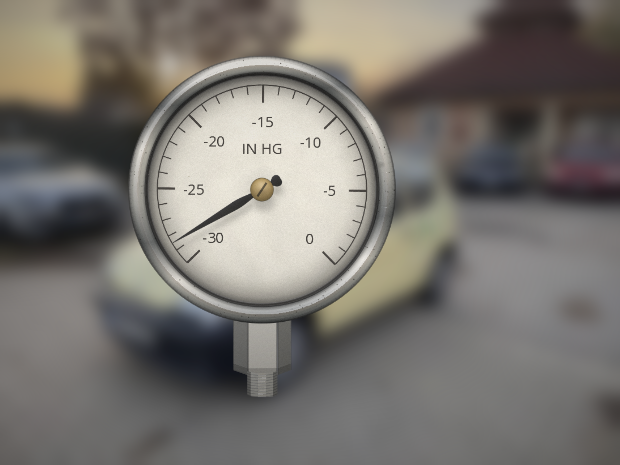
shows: -28.5 inHg
